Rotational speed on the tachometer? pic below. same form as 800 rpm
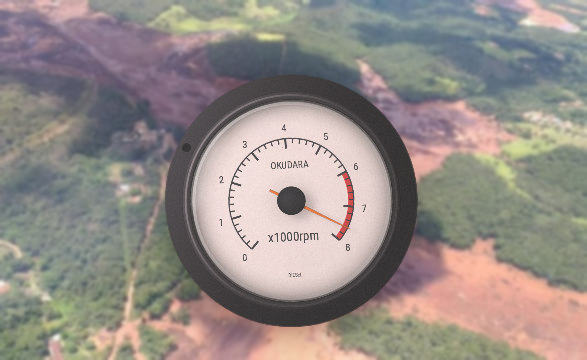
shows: 7600 rpm
